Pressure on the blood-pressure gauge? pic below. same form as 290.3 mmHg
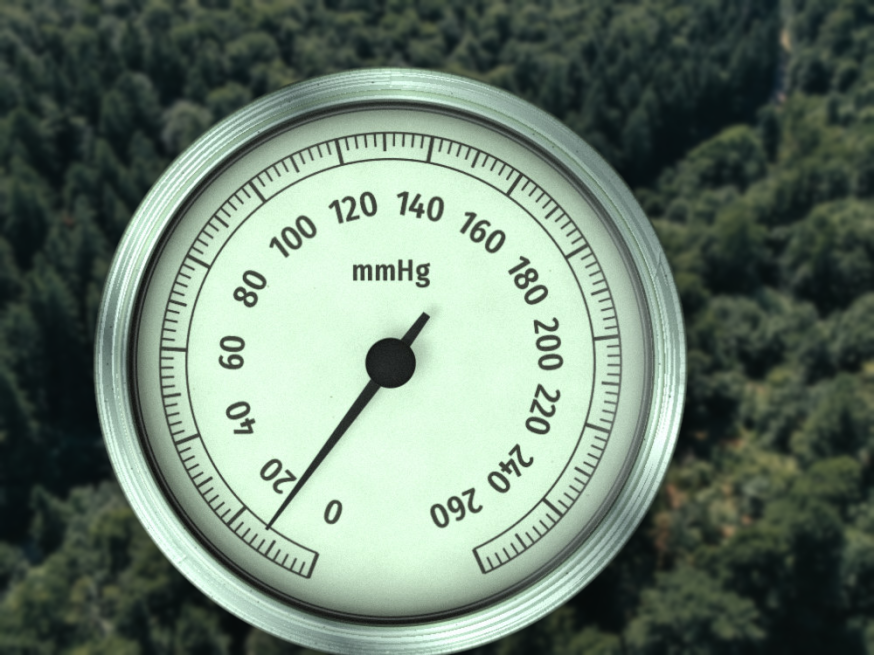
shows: 13 mmHg
